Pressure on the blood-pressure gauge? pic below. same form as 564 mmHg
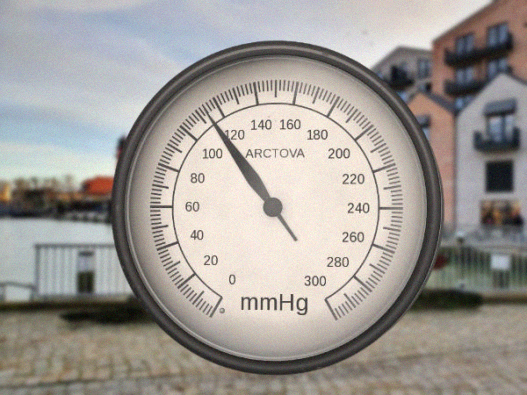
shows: 114 mmHg
